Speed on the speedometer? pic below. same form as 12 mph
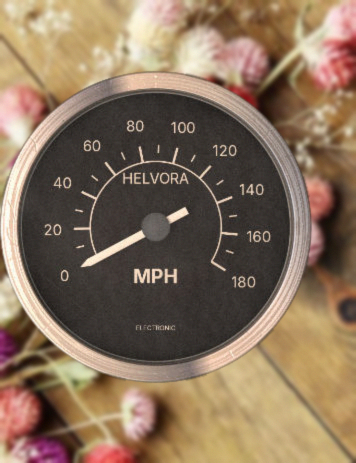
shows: 0 mph
